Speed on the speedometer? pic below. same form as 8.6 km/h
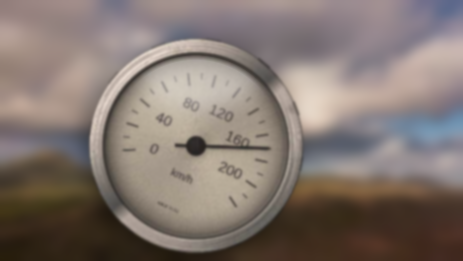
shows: 170 km/h
